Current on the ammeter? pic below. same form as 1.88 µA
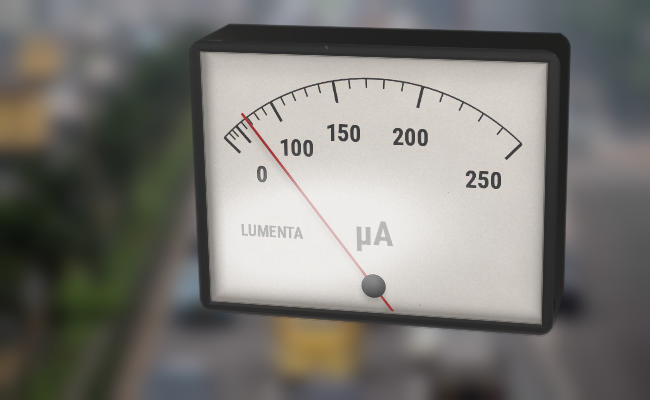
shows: 70 µA
